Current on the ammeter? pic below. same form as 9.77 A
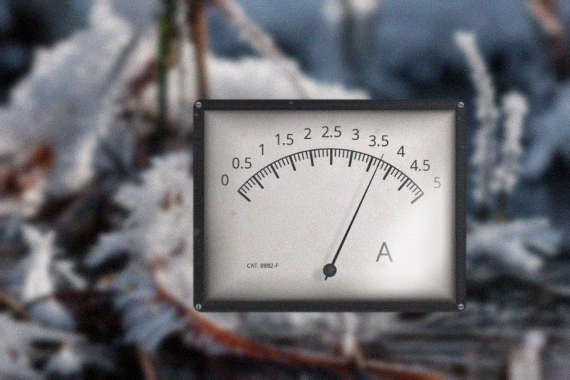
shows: 3.7 A
